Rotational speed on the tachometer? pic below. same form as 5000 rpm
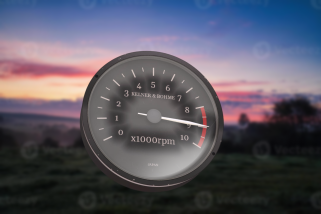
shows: 9000 rpm
